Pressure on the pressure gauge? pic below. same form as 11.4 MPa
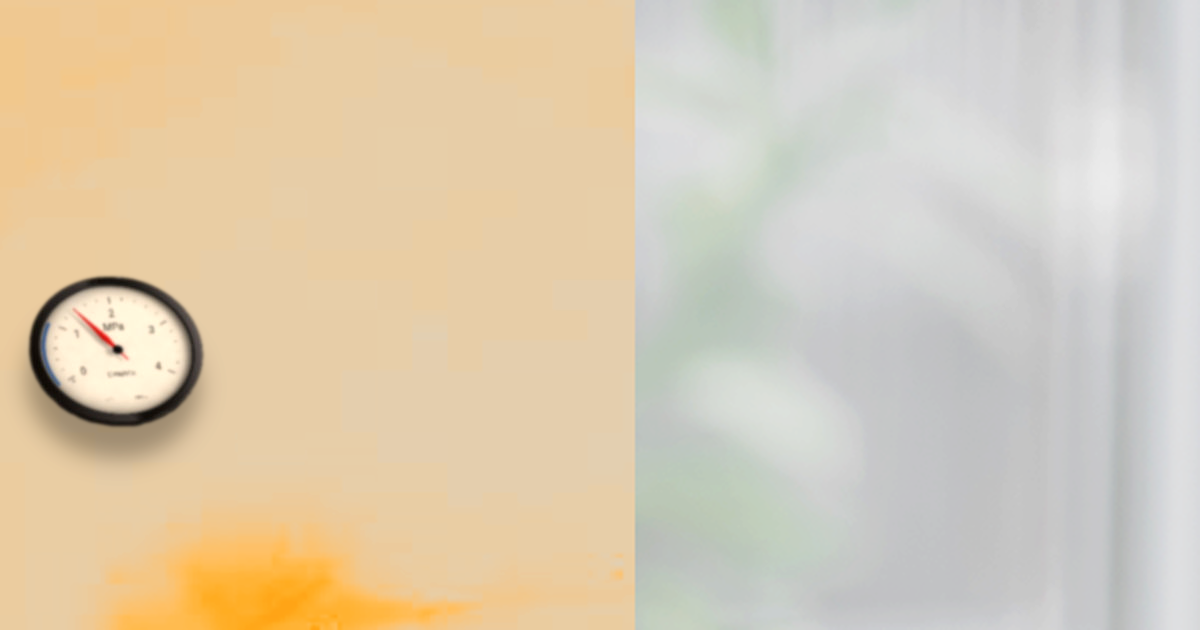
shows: 1.4 MPa
